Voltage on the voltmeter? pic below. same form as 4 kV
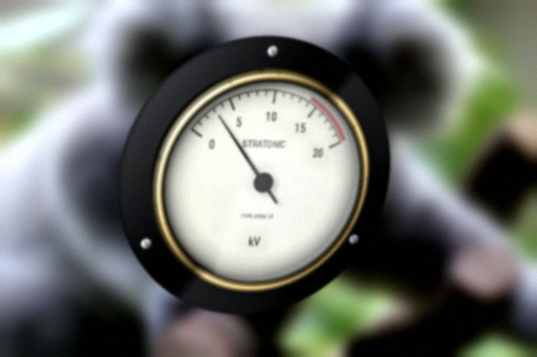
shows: 3 kV
